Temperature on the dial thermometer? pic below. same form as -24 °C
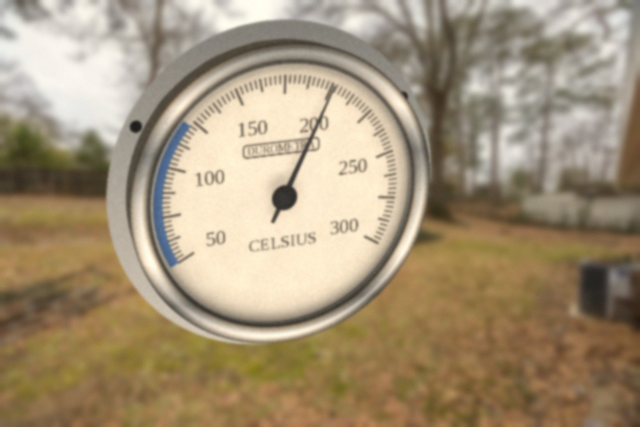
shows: 200 °C
